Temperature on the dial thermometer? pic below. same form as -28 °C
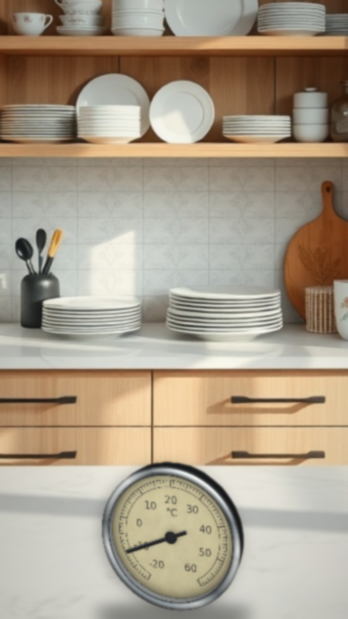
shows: -10 °C
